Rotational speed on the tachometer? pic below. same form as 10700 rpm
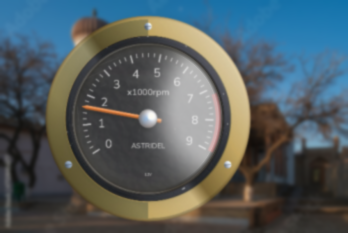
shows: 1600 rpm
